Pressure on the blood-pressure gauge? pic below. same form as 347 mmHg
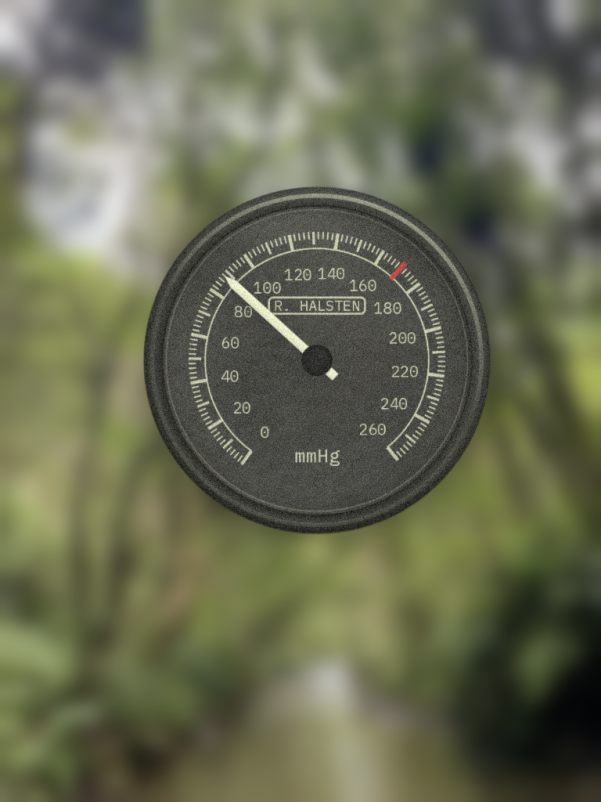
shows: 88 mmHg
